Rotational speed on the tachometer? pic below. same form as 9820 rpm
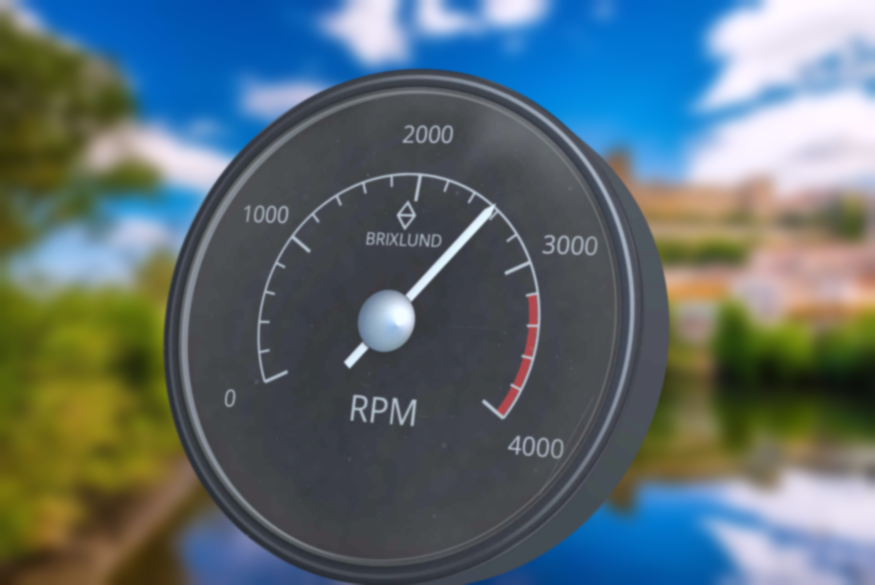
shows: 2600 rpm
